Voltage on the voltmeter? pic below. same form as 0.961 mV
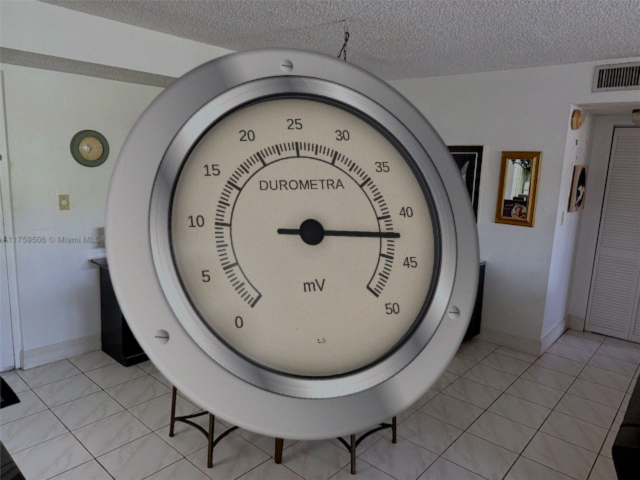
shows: 42.5 mV
